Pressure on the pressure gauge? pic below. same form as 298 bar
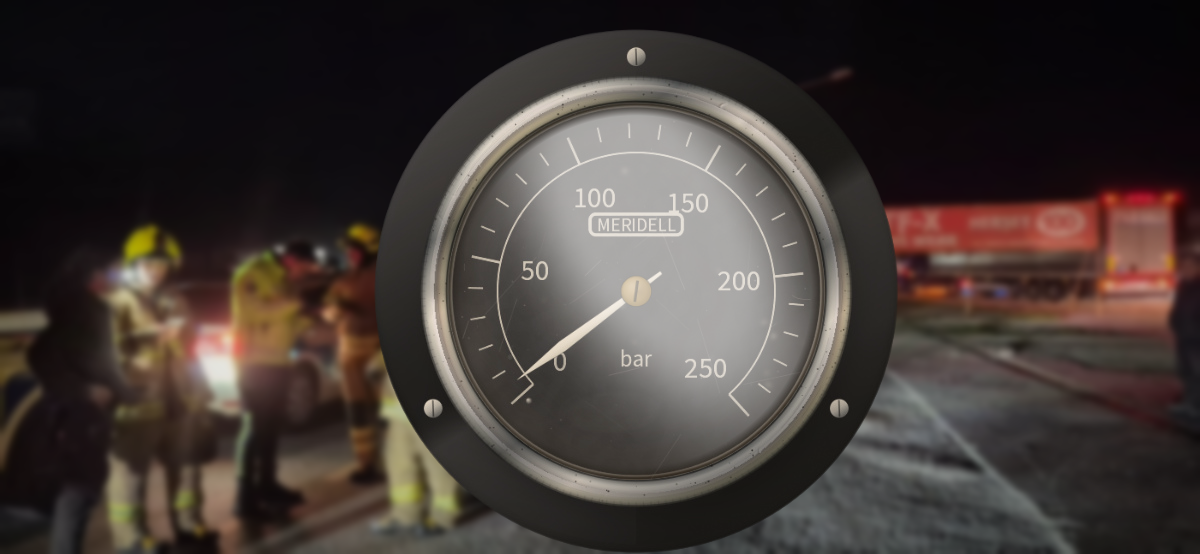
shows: 5 bar
